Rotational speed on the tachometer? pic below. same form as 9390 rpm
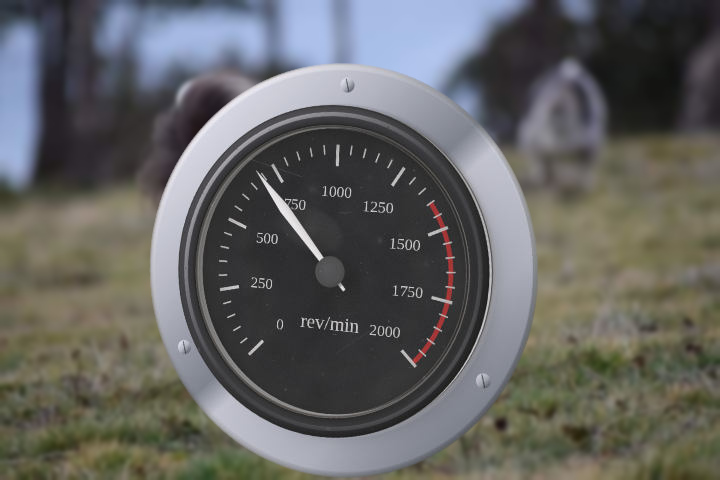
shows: 700 rpm
